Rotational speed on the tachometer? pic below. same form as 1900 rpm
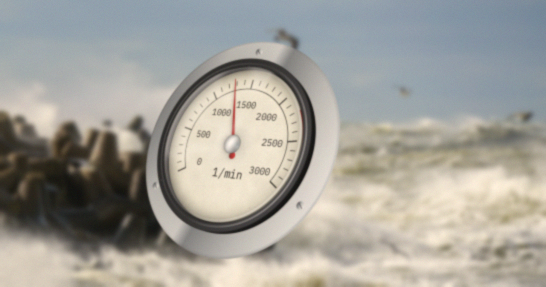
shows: 1300 rpm
